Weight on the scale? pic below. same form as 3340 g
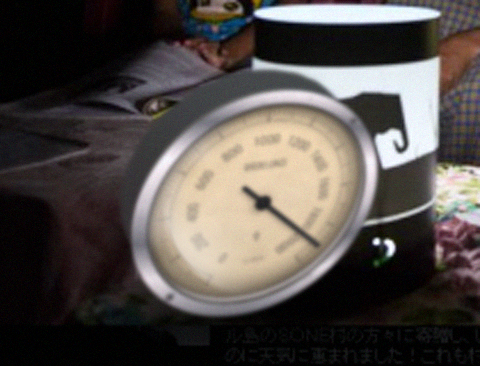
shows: 1900 g
